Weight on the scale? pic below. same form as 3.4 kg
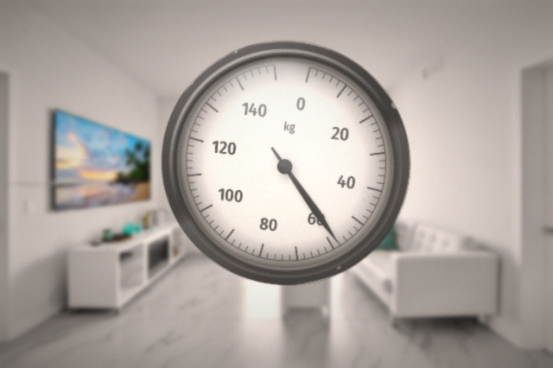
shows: 58 kg
